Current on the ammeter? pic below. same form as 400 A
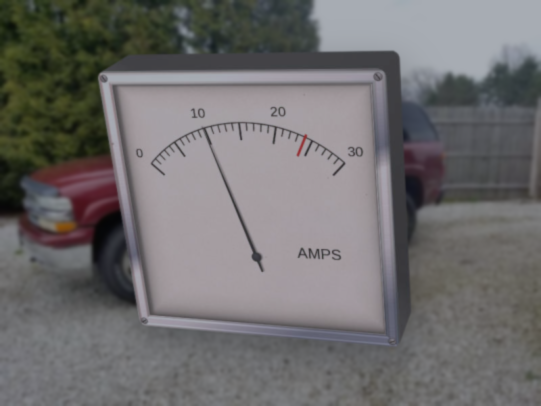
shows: 10 A
